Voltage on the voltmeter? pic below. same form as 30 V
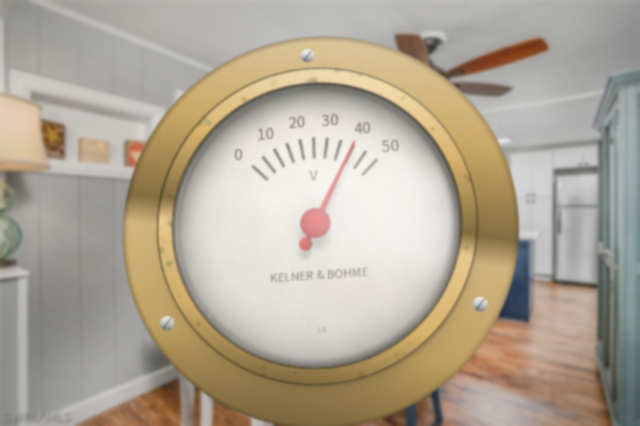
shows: 40 V
